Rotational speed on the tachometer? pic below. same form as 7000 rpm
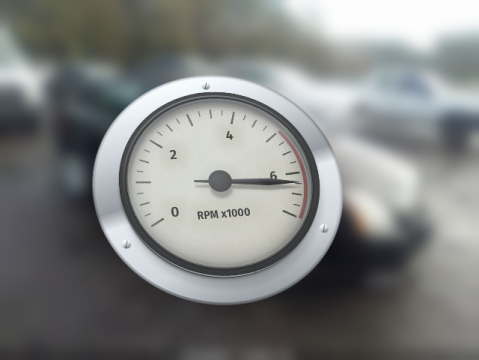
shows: 6250 rpm
